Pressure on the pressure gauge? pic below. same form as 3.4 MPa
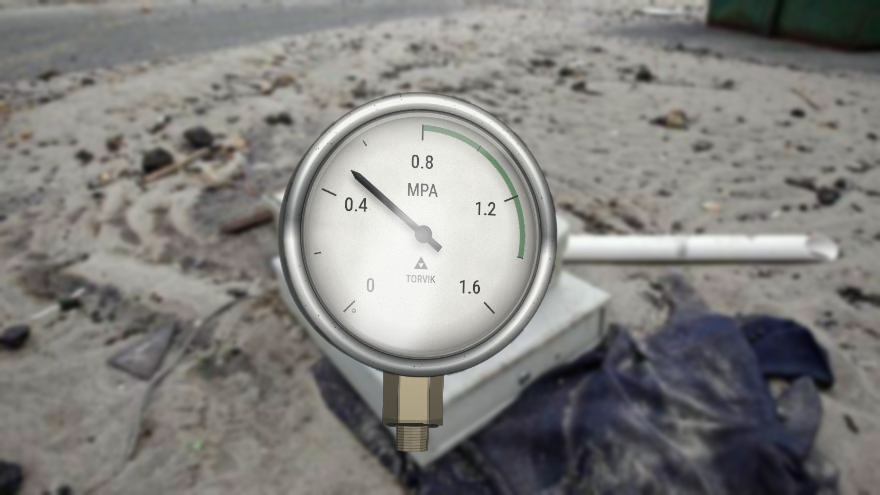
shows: 0.5 MPa
